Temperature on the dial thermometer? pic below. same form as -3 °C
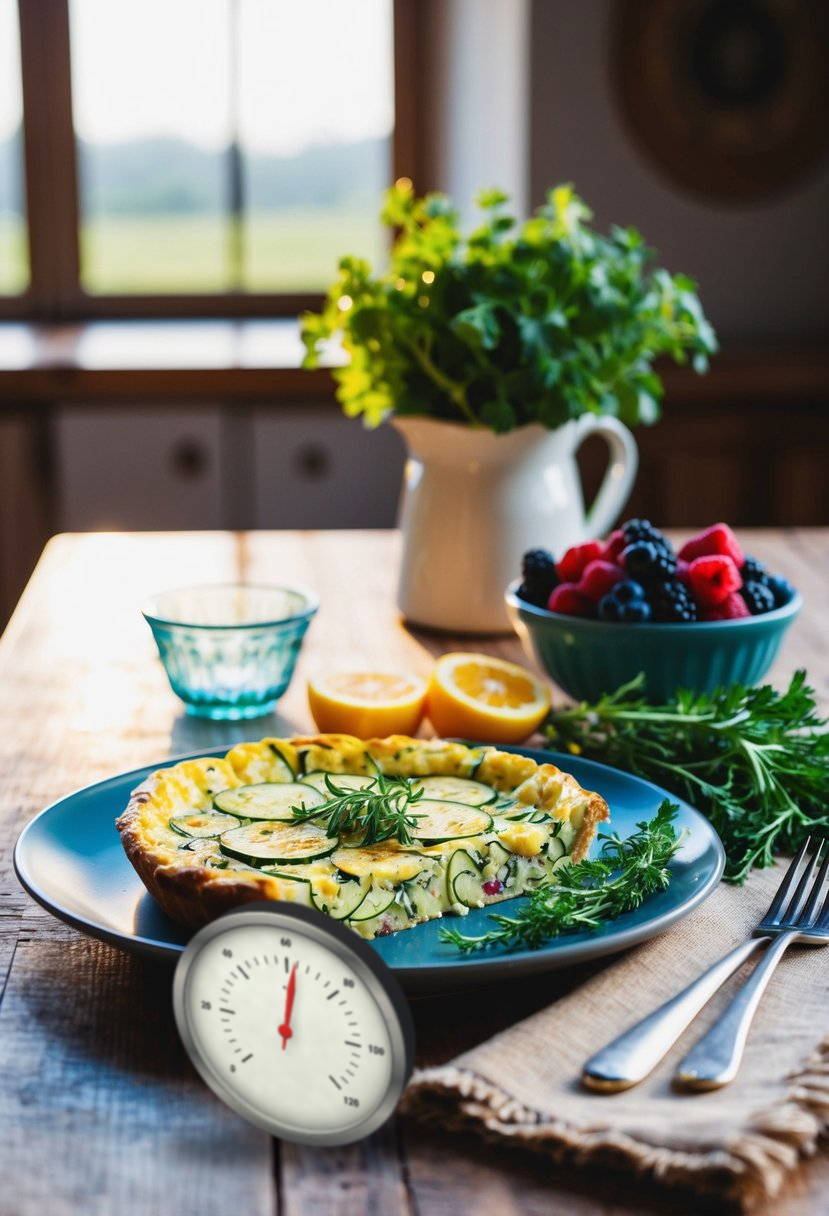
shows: 64 °C
